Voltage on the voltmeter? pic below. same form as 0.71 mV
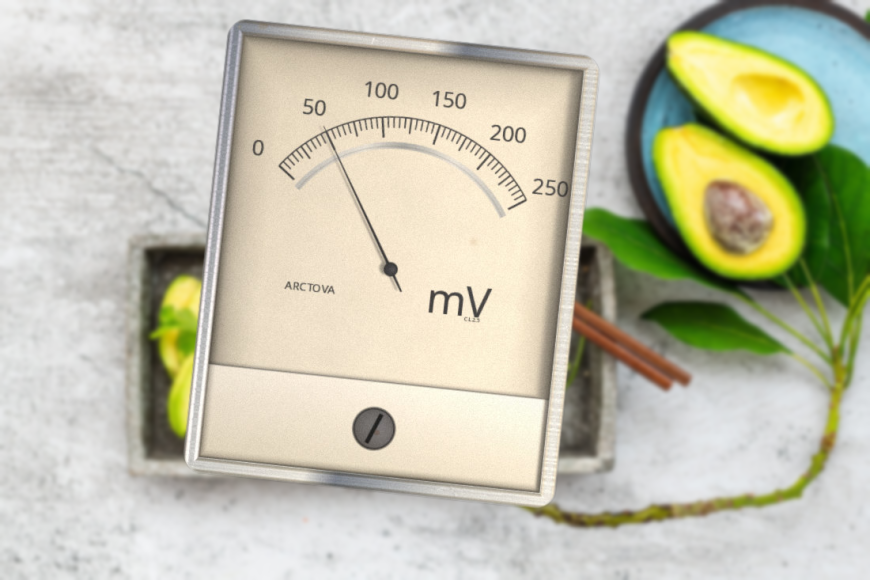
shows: 50 mV
